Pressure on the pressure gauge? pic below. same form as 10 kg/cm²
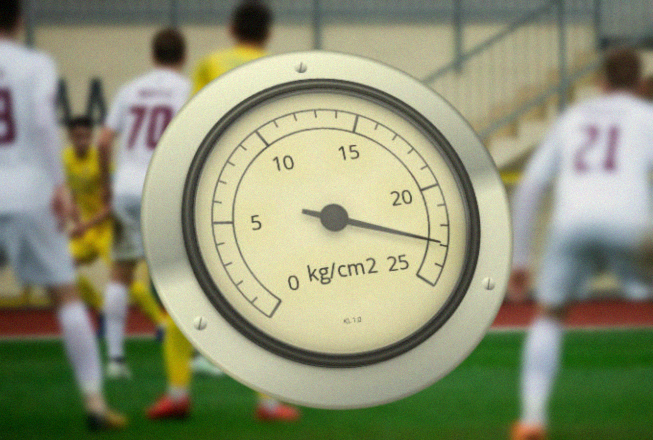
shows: 23 kg/cm²
